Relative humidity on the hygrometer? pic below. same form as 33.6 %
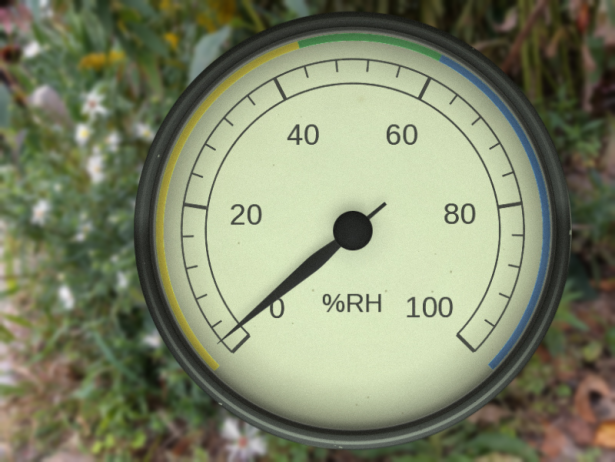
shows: 2 %
